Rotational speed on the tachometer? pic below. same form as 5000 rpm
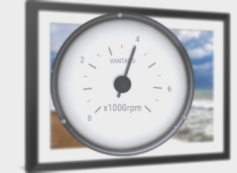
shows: 4000 rpm
